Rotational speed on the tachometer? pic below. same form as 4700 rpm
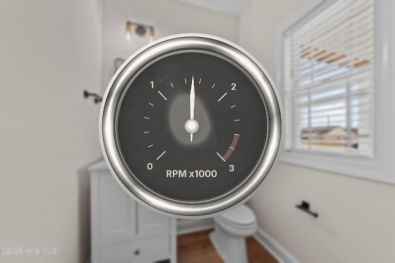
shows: 1500 rpm
